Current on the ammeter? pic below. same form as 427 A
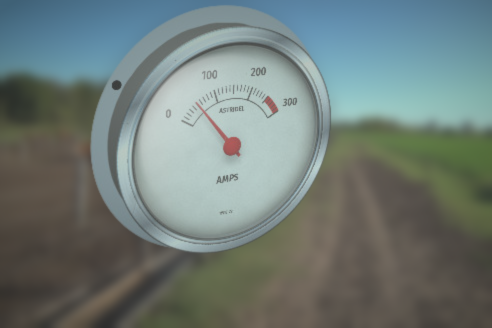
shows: 50 A
